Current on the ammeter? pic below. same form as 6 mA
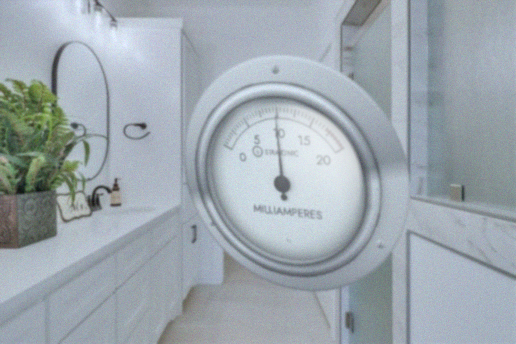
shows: 10 mA
